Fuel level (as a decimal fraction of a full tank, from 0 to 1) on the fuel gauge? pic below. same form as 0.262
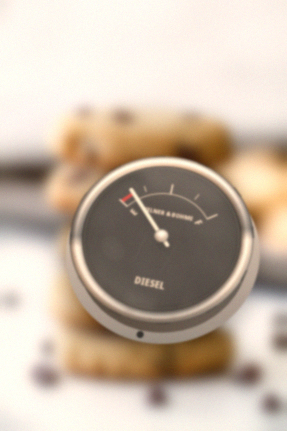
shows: 0.125
